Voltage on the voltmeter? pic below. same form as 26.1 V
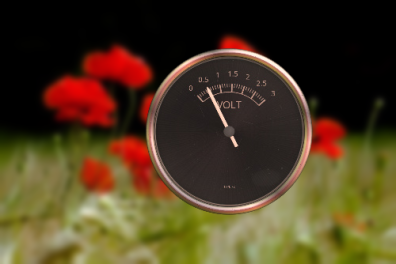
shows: 0.5 V
